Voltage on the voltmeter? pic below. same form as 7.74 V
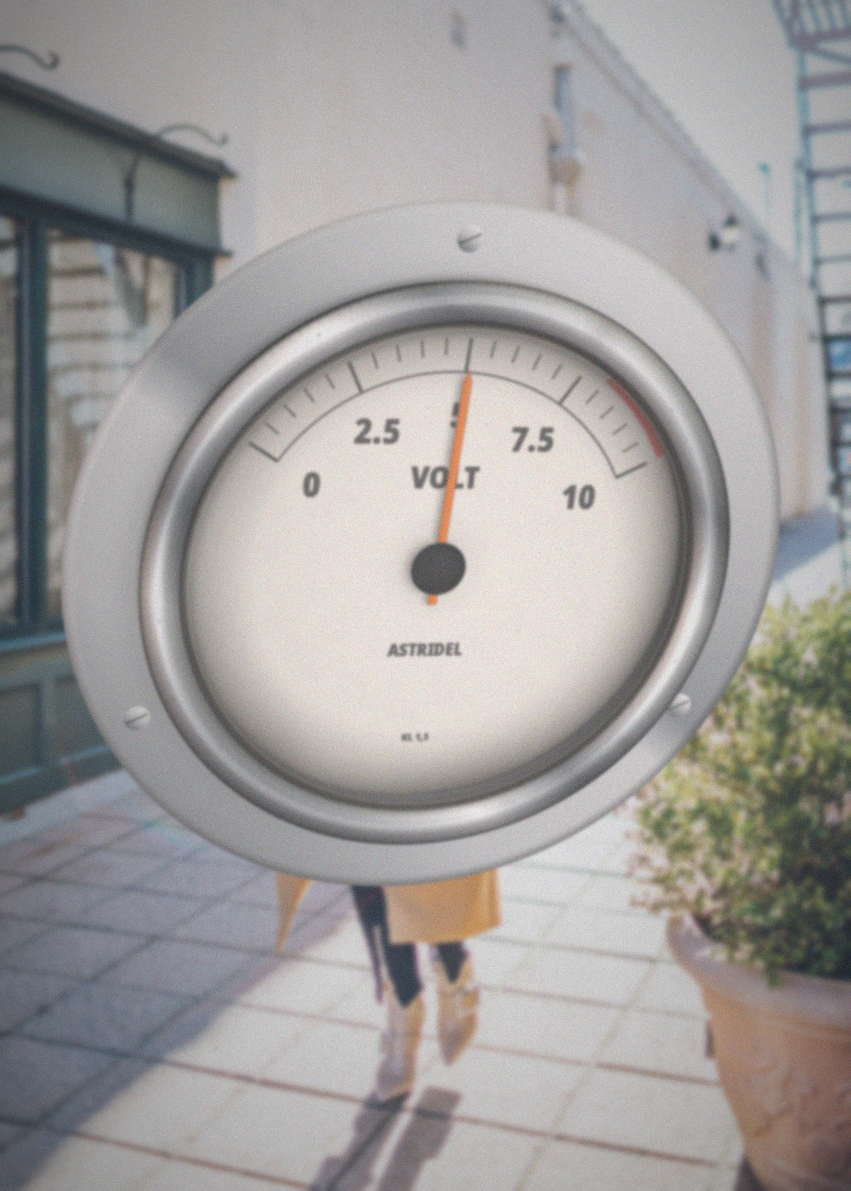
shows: 5 V
